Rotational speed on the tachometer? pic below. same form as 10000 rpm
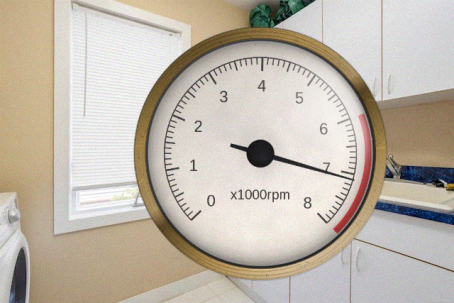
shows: 7100 rpm
